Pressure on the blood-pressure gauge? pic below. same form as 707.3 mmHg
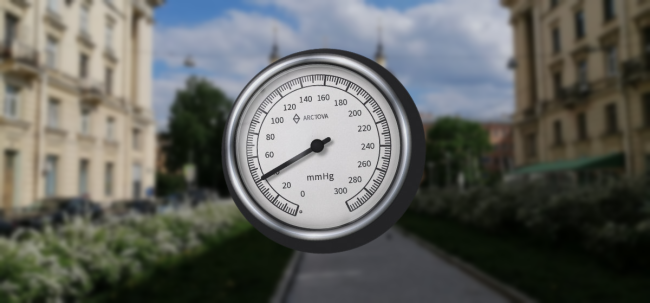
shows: 40 mmHg
